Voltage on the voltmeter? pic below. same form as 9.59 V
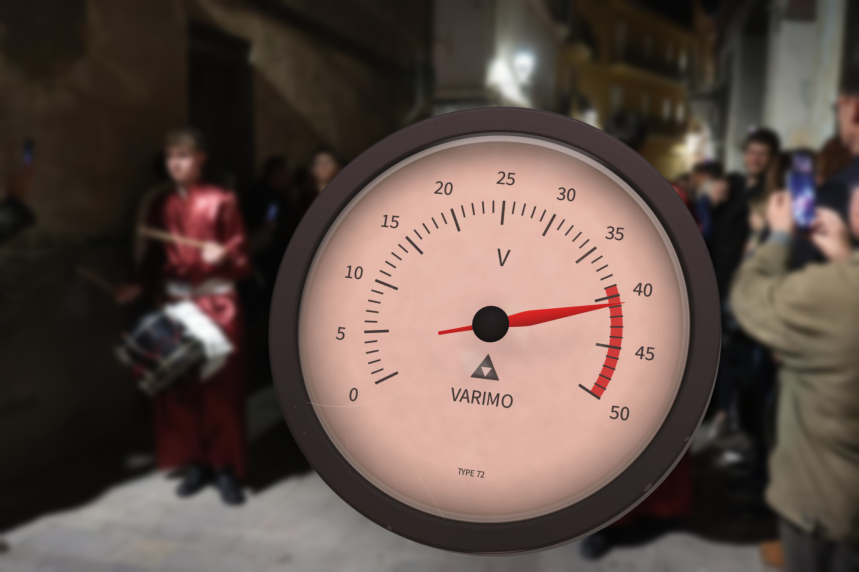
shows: 41 V
